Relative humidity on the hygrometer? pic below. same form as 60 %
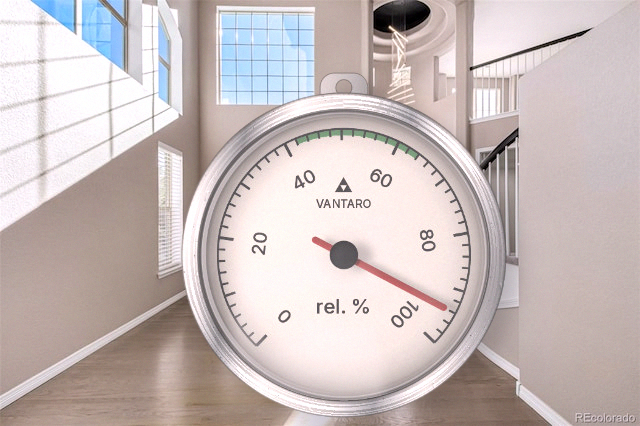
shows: 94 %
